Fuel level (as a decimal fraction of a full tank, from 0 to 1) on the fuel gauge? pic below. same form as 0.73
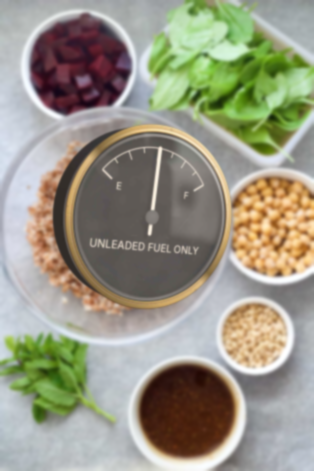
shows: 0.5
